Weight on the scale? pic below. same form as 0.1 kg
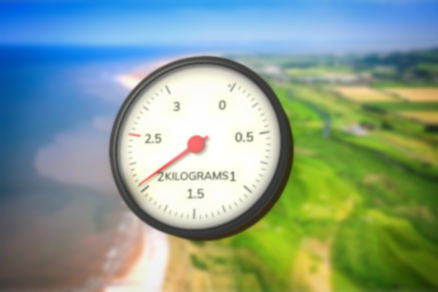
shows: 2.05 kg
